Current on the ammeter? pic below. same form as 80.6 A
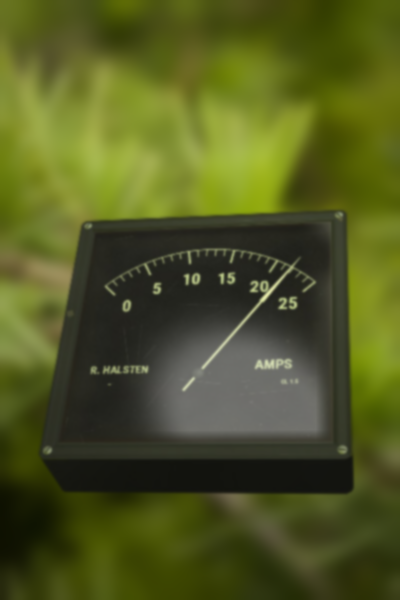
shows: 22 A
